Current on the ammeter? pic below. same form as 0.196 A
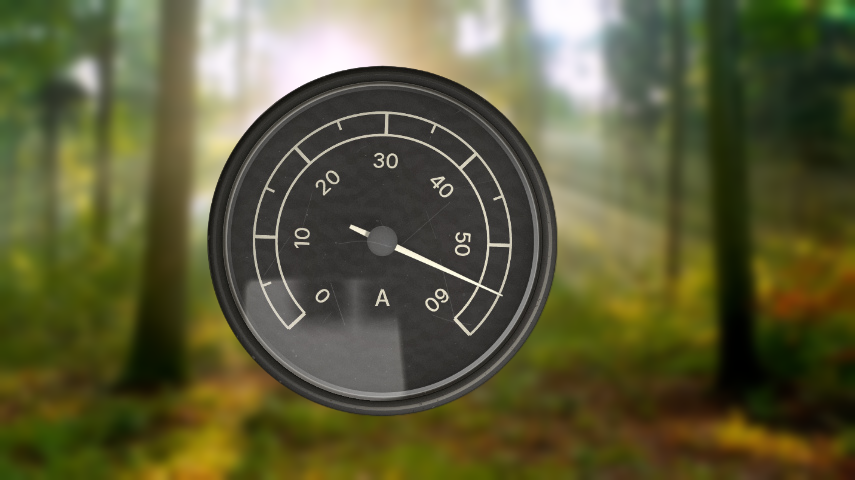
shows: 55 A
